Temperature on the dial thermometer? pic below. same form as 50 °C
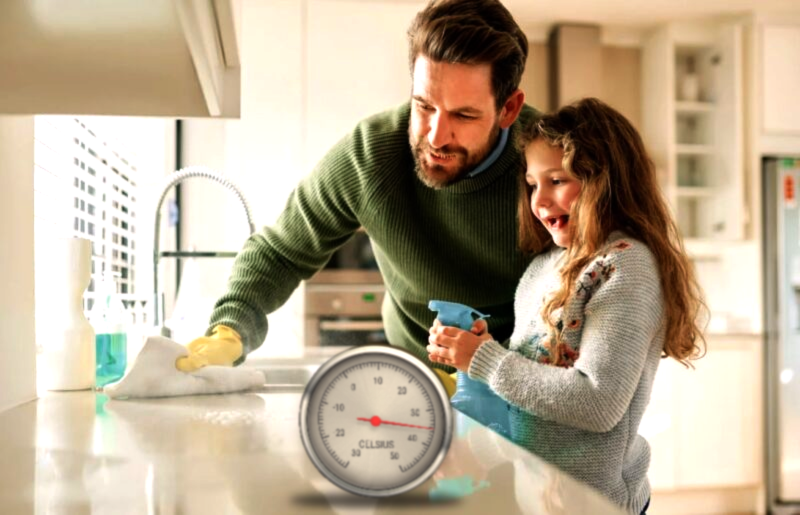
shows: 35 °C
